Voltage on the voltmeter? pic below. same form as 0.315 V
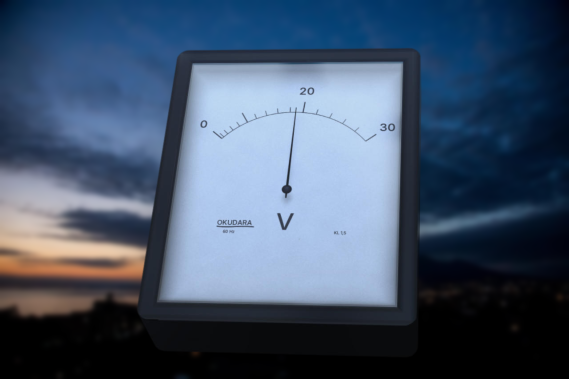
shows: 19 V
